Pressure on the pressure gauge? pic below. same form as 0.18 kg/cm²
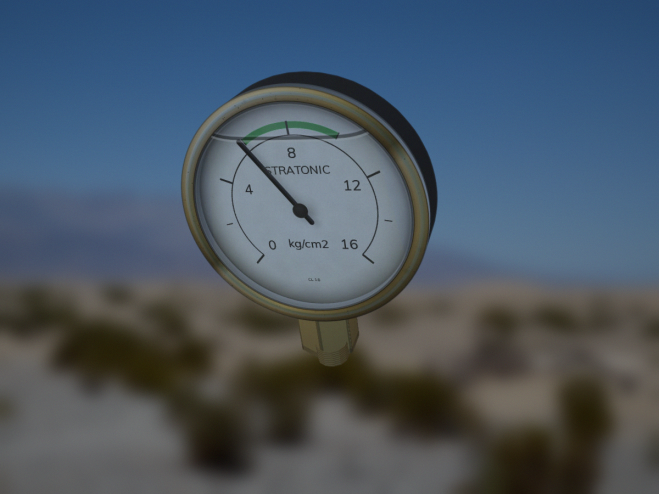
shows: 6 kg/cm²
